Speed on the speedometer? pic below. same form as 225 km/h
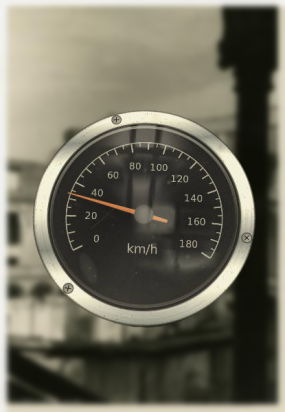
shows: 32.5 km/h
